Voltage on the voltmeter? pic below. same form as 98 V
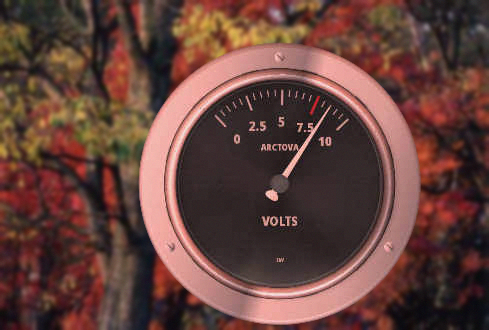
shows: 8.5 V
